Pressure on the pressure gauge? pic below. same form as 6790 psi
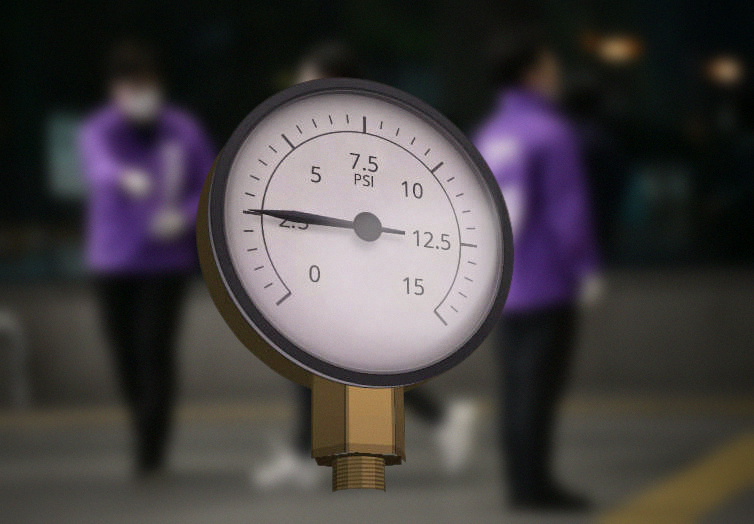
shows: 2.5 psi
